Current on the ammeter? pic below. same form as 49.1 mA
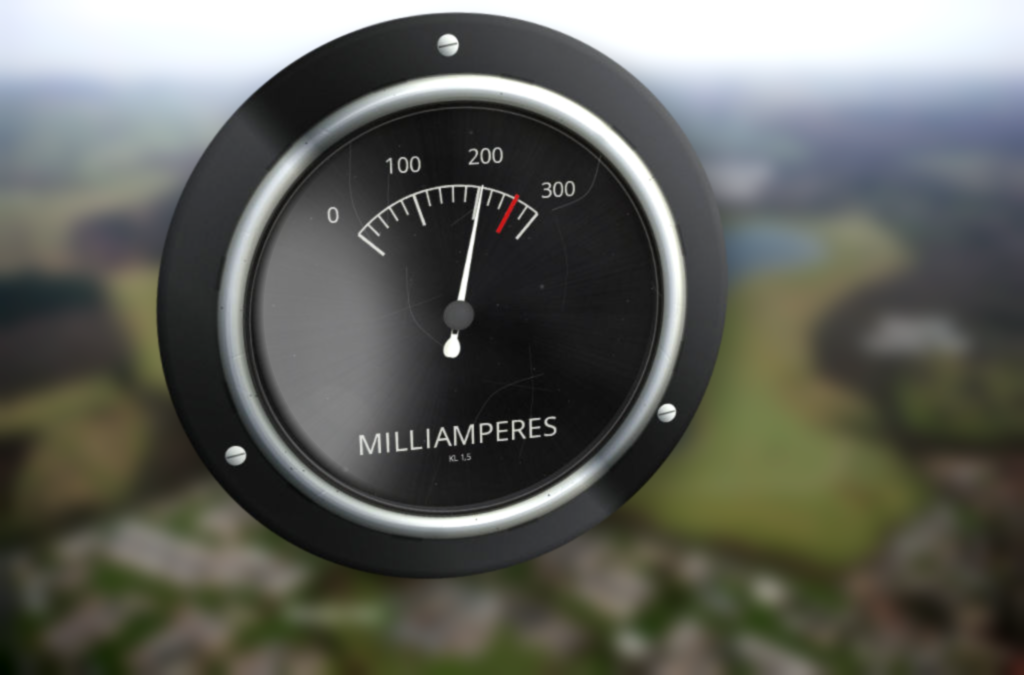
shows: 200 mA
